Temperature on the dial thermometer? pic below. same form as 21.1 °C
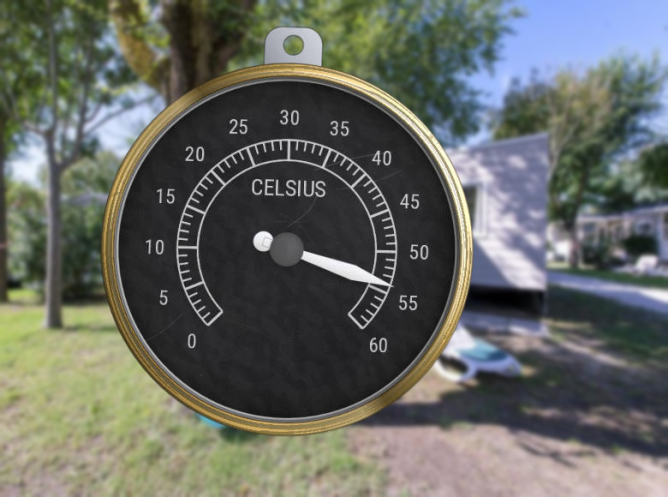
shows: 54 °C
